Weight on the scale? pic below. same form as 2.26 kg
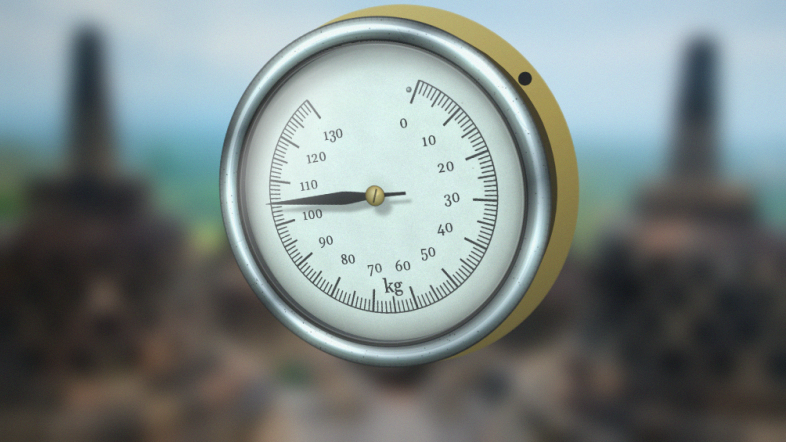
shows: 105 kg
